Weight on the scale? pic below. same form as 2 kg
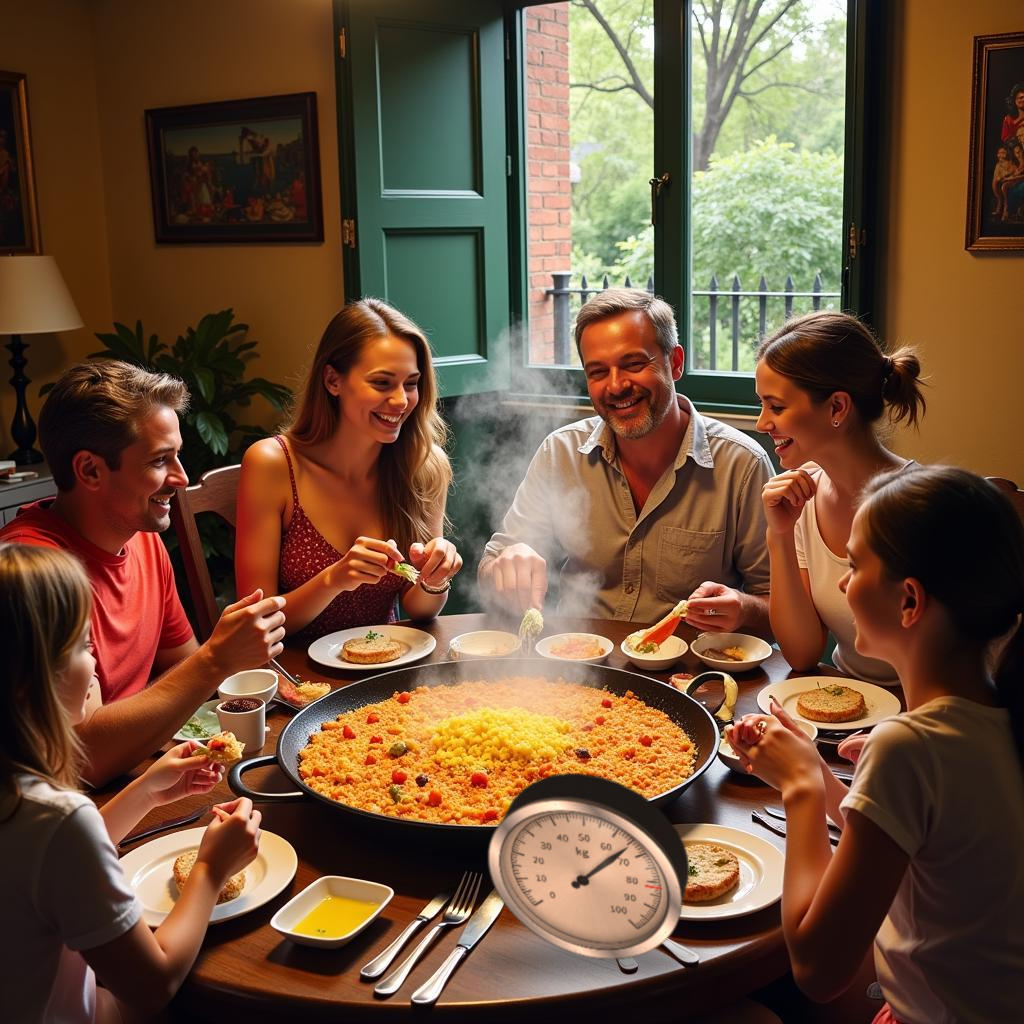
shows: 65 kg
